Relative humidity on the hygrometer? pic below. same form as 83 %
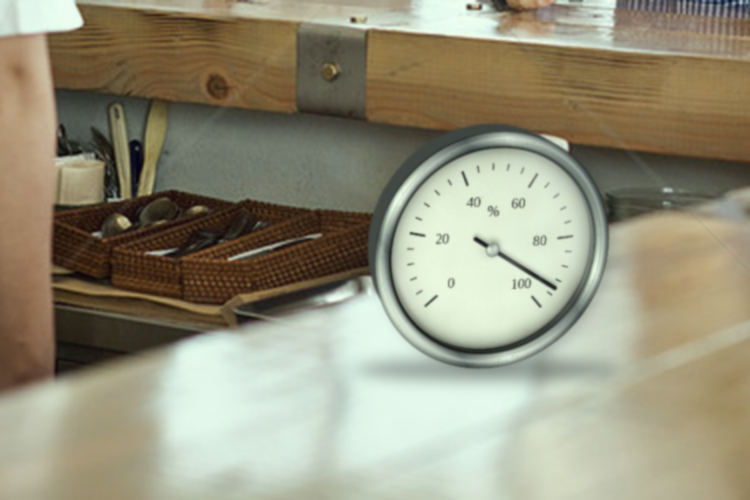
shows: 94 %
